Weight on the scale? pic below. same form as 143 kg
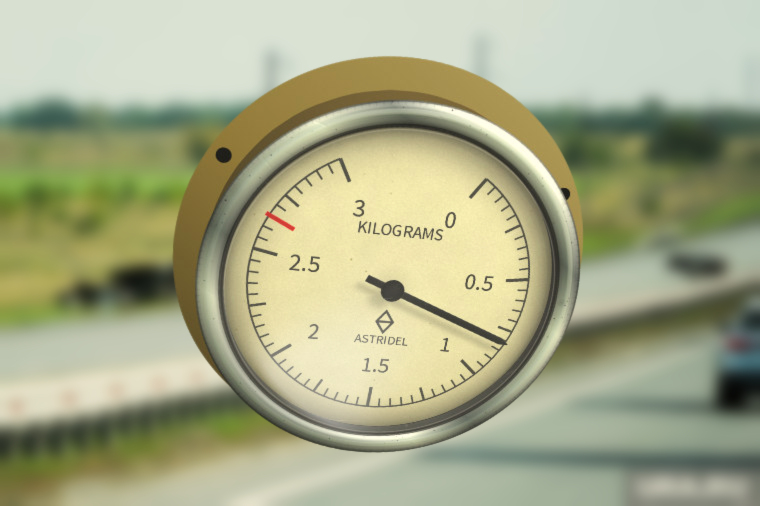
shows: 0.8 kg
